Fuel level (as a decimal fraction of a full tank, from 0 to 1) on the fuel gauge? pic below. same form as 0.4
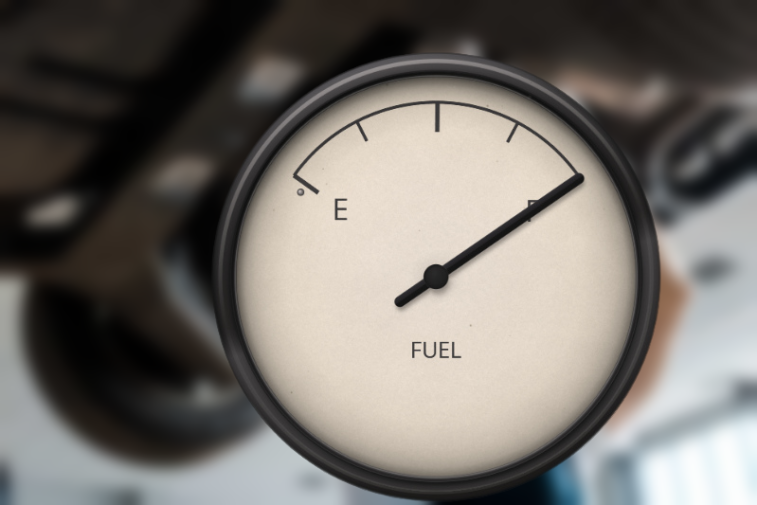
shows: 1
